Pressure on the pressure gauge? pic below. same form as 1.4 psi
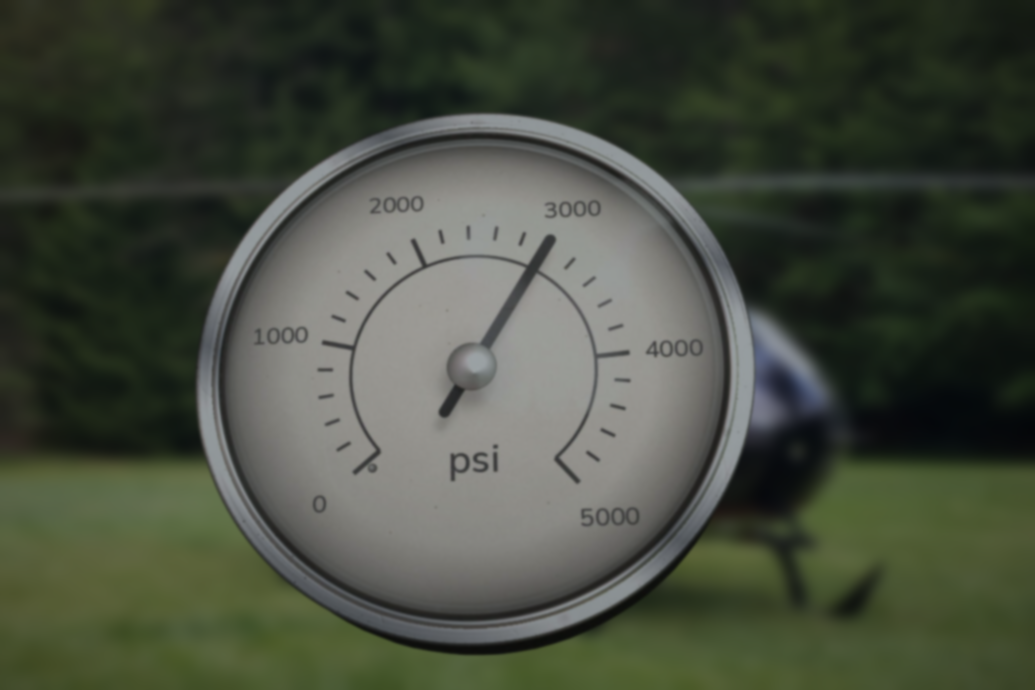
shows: 3000 psi
